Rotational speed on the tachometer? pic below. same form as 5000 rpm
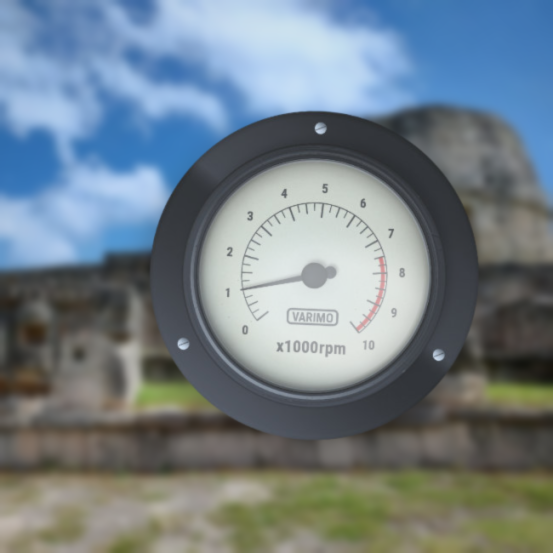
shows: 1000 rpm
